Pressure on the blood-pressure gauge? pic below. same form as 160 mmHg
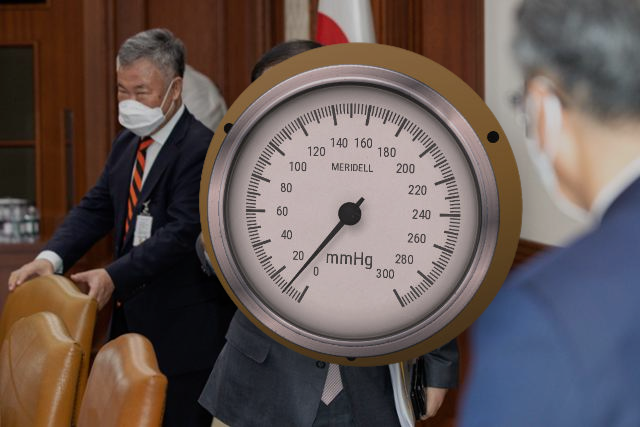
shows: 10 mmHg
